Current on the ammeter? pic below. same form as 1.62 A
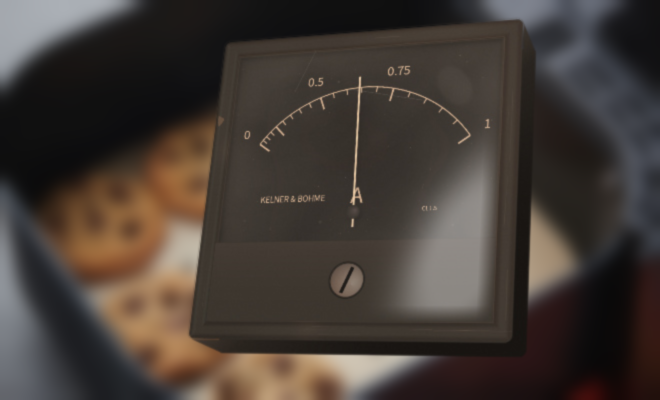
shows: 0.65 A
